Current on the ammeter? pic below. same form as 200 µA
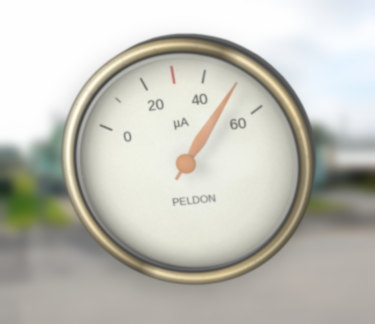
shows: 50 µA
